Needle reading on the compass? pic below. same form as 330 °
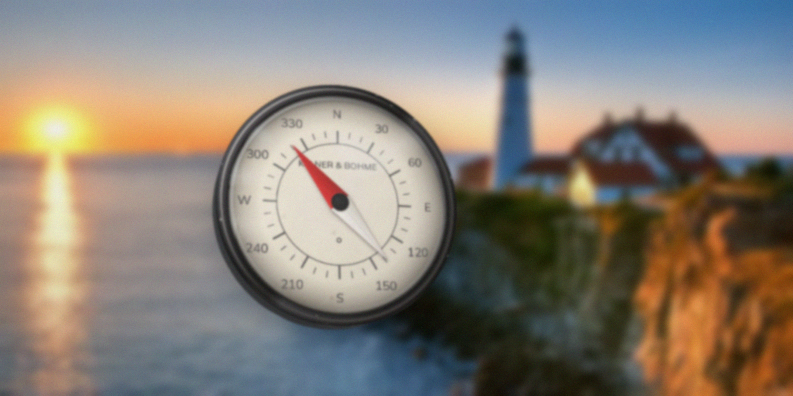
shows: 320 °
